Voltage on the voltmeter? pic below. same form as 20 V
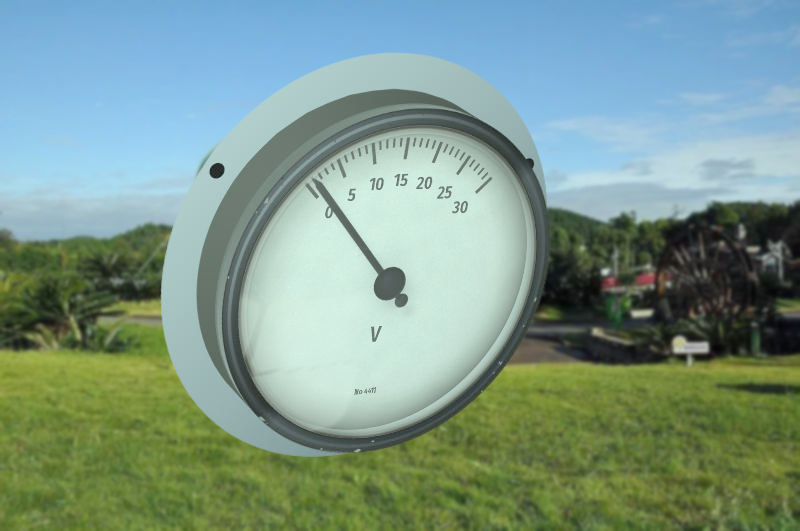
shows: 1 V
